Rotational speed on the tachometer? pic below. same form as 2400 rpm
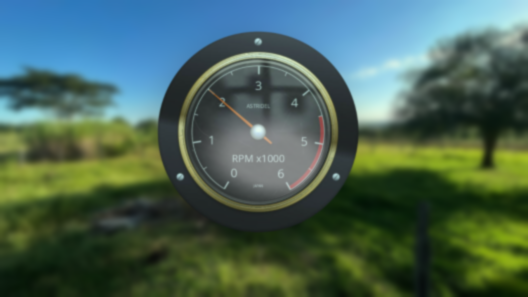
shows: 2000 rpm
